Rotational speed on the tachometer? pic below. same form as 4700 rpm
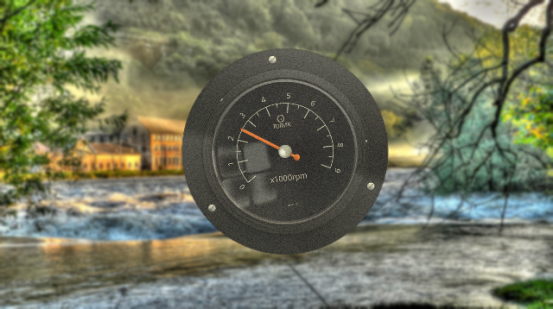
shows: 2500 rpm
